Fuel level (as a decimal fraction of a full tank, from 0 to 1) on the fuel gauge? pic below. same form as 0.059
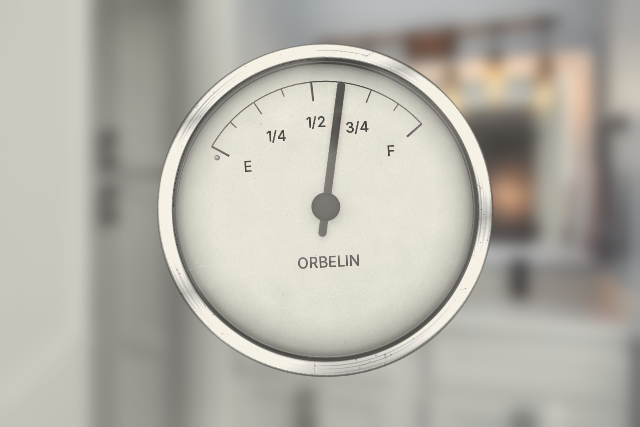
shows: 0.625
